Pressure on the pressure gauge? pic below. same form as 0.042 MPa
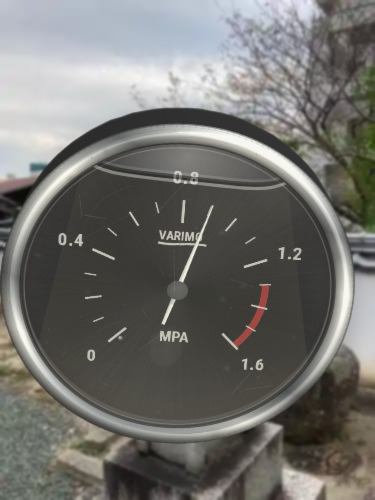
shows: 0.9 MPa
